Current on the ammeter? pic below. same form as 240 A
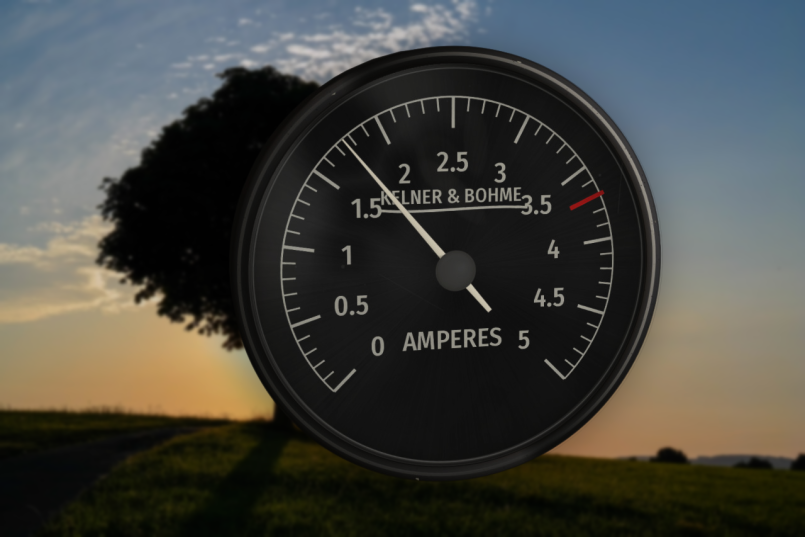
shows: 1.75 A
